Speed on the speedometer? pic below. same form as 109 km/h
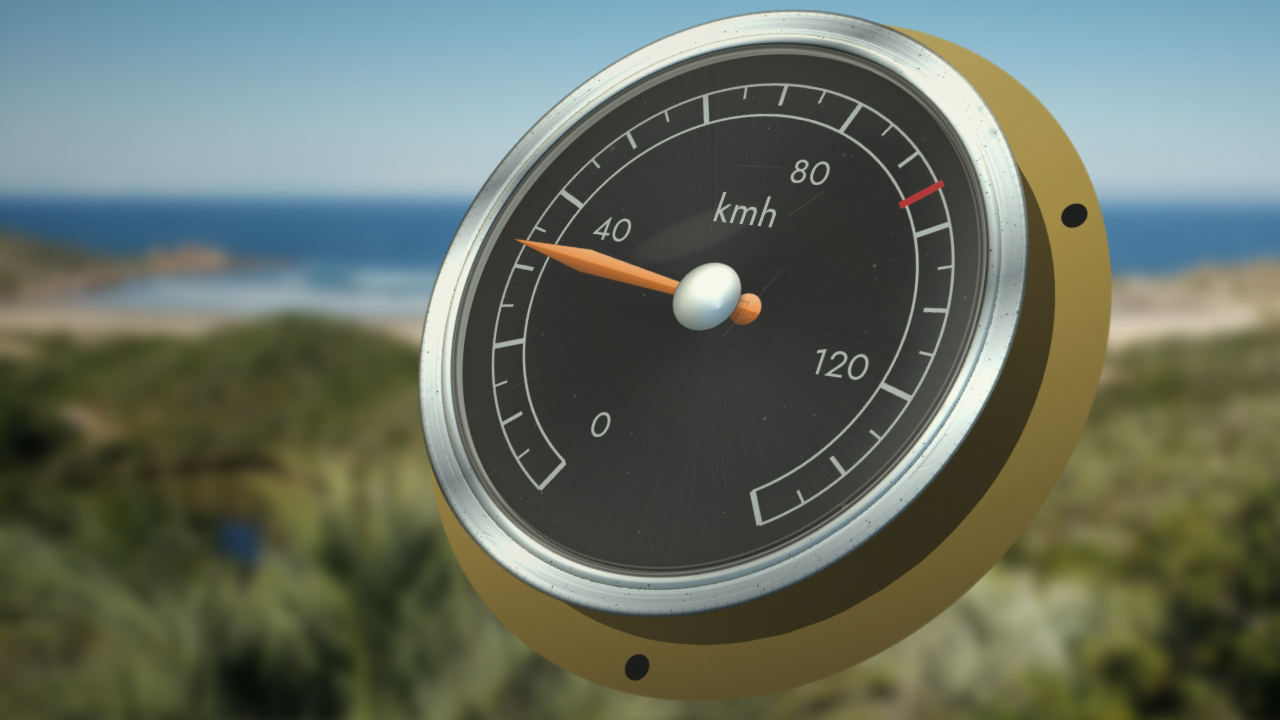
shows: 32.5 km/h
